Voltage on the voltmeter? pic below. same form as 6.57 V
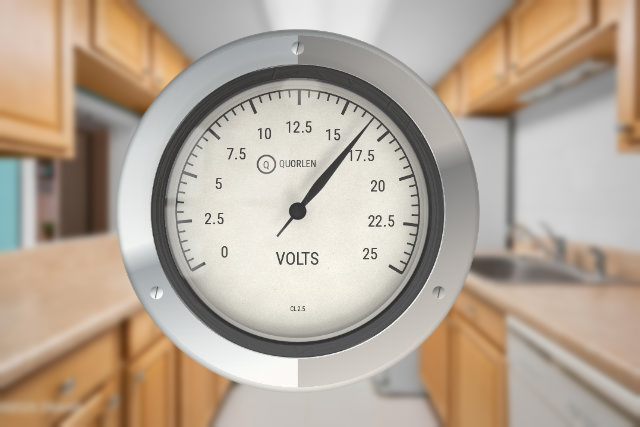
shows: 16.5 V
